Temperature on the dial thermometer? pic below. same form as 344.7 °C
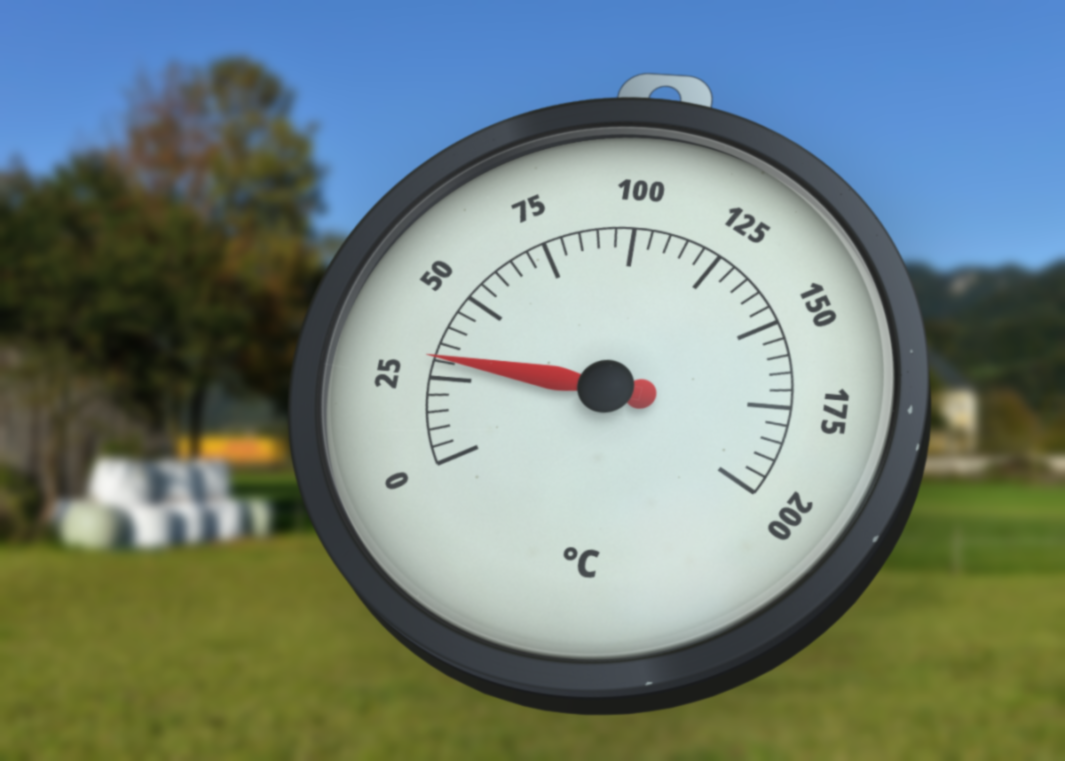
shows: 30 °C
